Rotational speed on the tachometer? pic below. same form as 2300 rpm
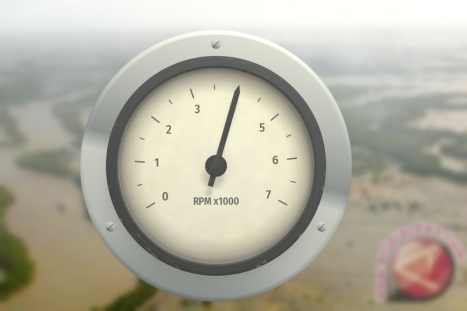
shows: 4000 rpm
